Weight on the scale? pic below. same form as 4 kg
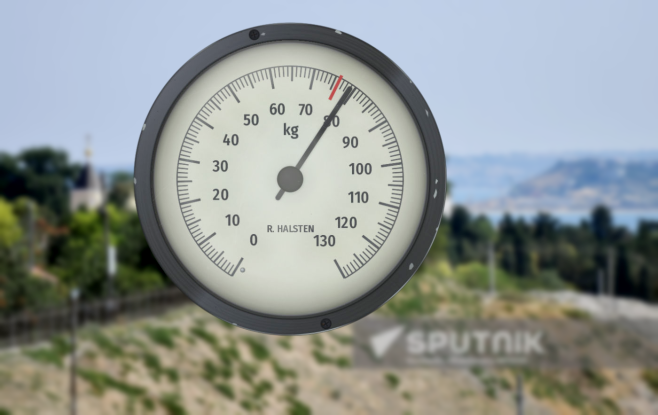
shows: 79 kg
